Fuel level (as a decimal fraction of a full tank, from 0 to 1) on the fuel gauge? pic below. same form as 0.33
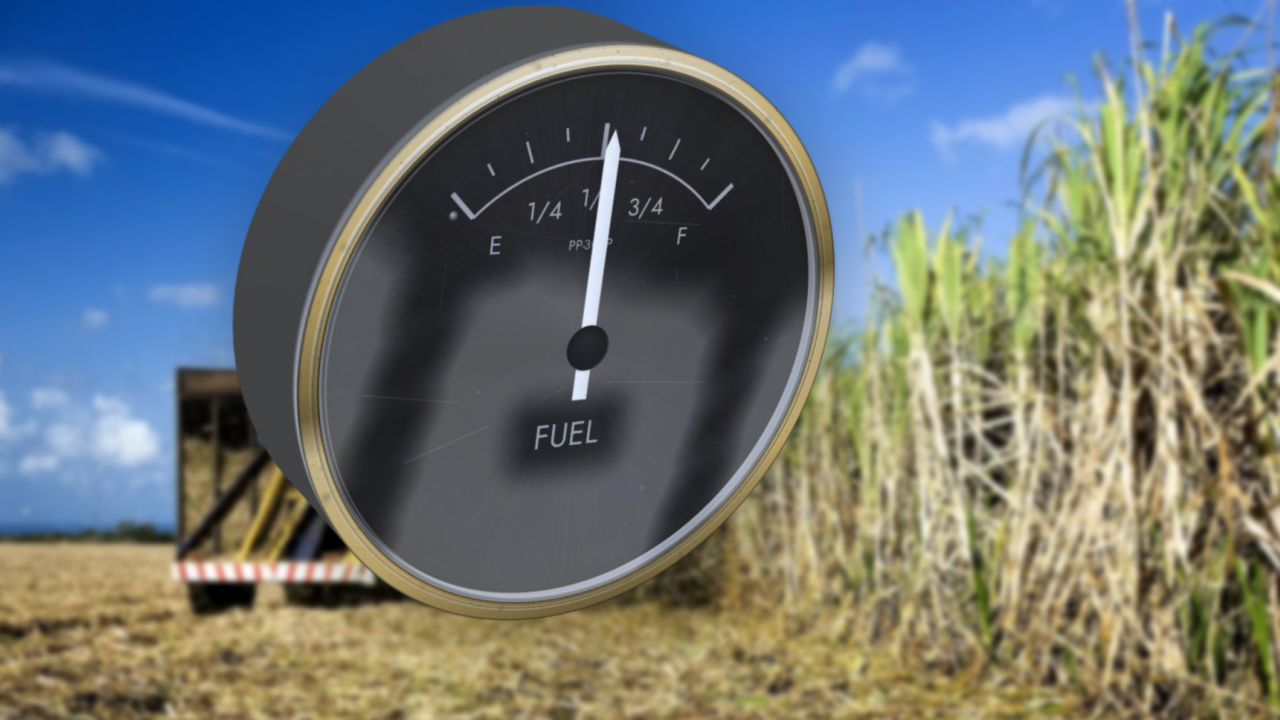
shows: 0.5
